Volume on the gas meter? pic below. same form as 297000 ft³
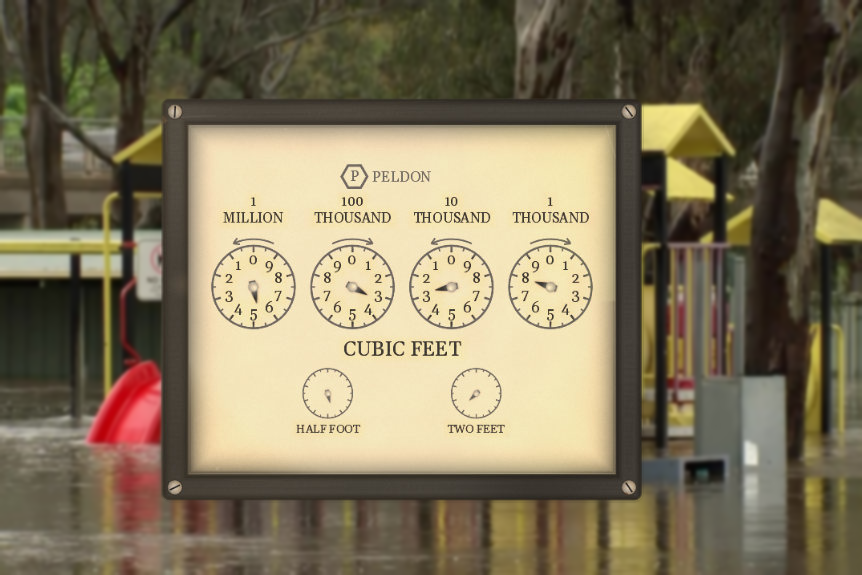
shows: 532800 ft³
